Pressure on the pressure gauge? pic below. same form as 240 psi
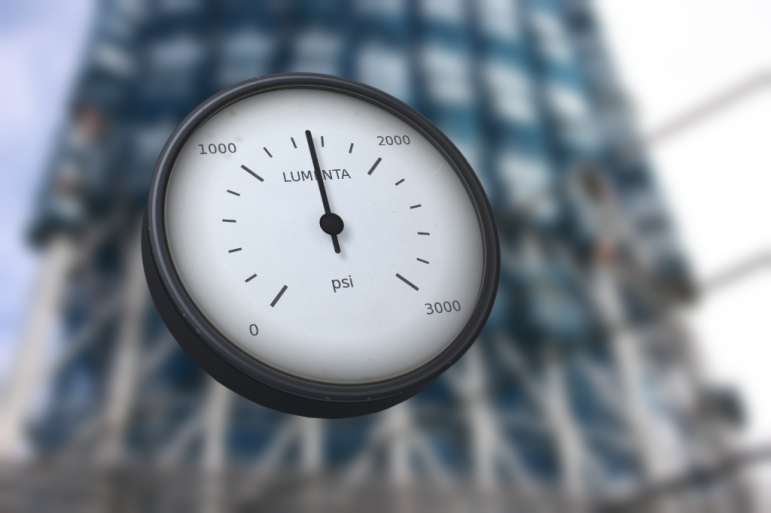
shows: 1500 psi
